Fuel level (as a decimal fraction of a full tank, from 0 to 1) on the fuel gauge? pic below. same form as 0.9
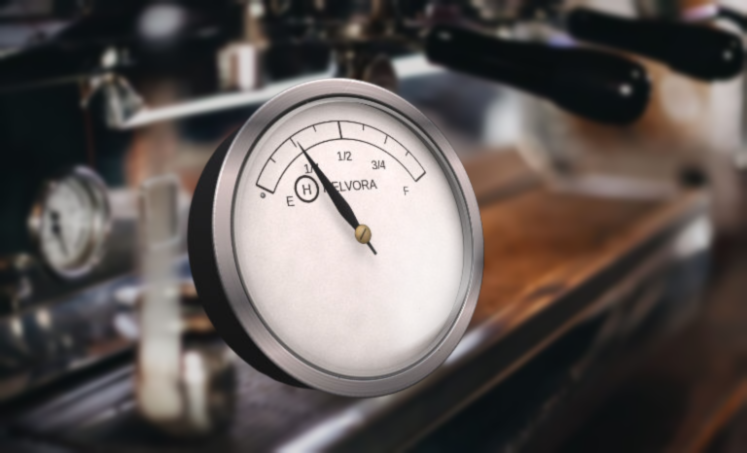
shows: 0.25
